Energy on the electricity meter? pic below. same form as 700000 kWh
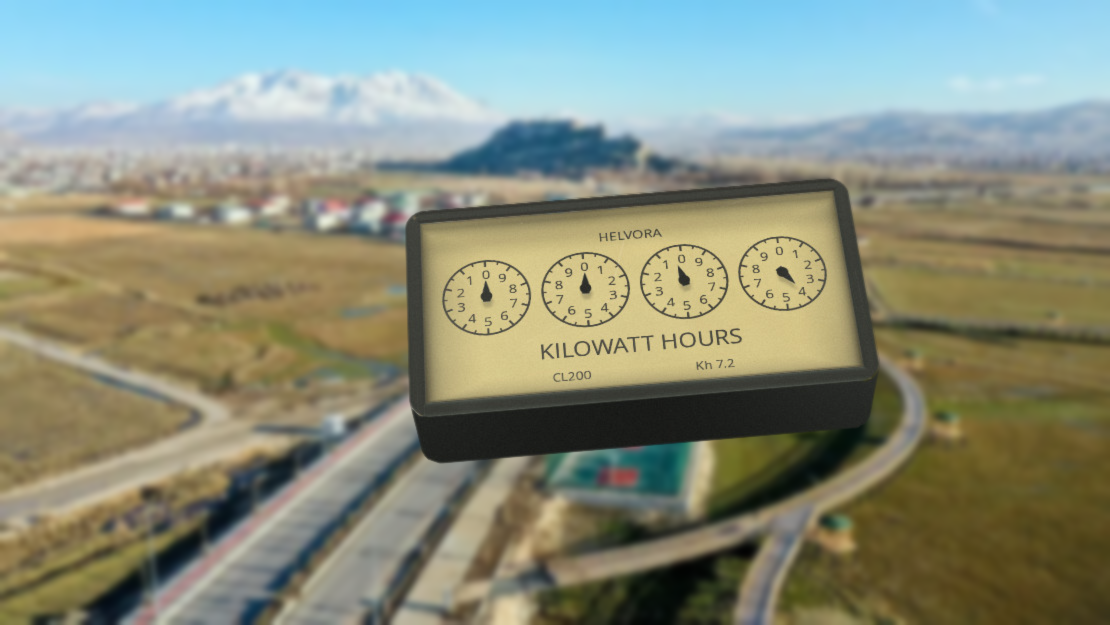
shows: 4 kWh
